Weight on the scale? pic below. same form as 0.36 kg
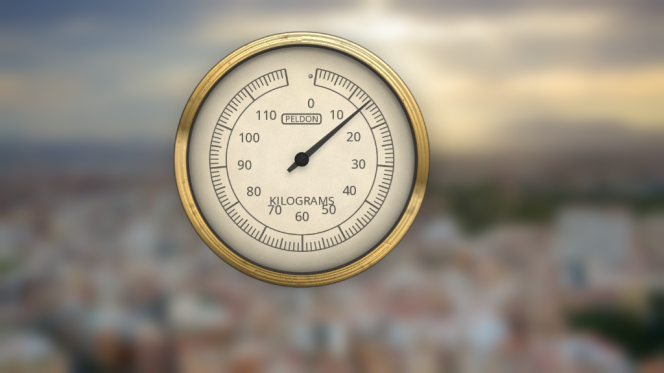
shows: 14 kg
